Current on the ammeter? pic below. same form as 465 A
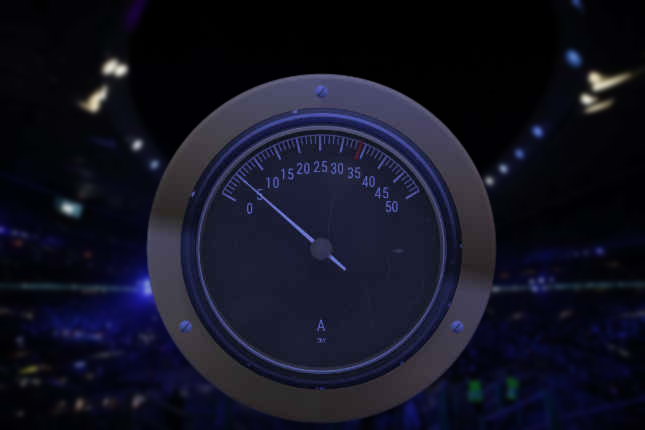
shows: 5 A
